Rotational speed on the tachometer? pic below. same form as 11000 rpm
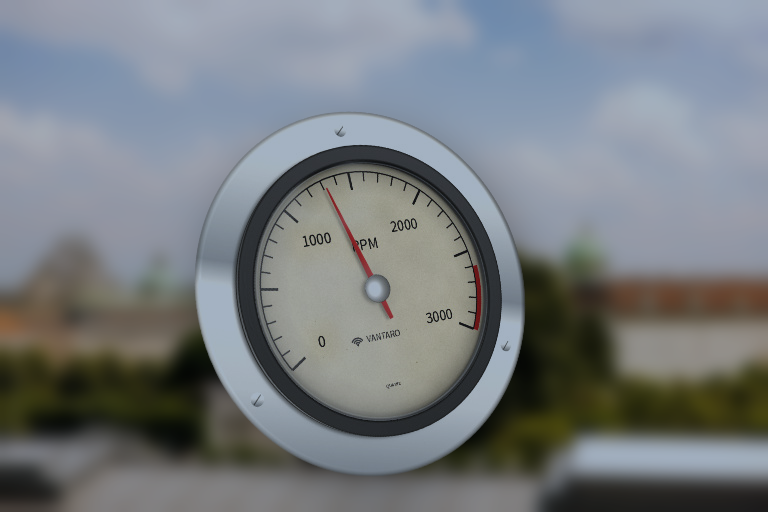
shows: 1300 rpm
